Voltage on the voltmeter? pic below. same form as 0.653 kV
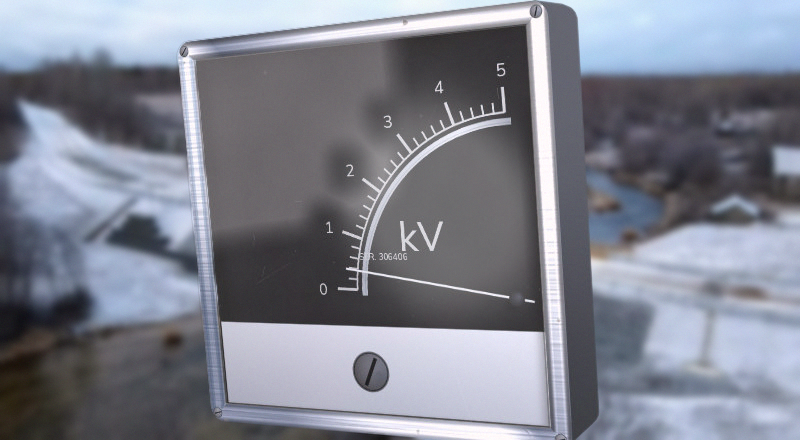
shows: 0.4 kV
